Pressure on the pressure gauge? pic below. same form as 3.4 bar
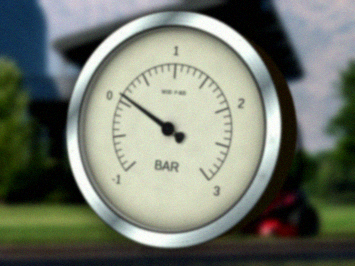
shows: 0.1 bar
